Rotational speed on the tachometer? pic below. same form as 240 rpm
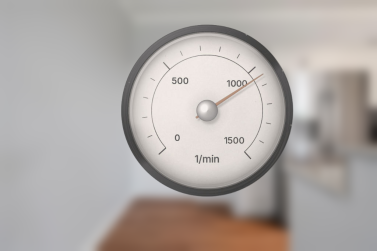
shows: 1050 rpm
